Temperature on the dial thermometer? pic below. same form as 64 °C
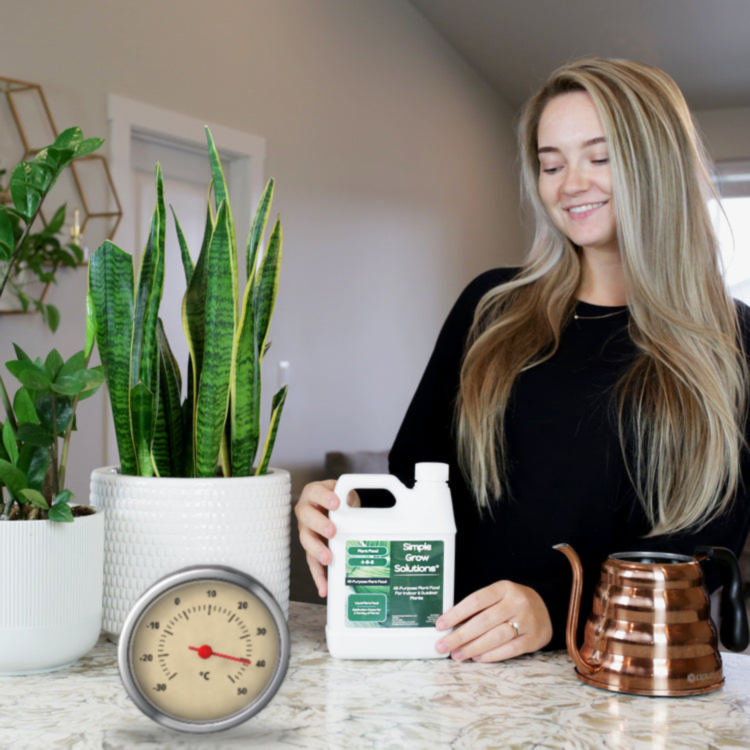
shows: 40 °C
